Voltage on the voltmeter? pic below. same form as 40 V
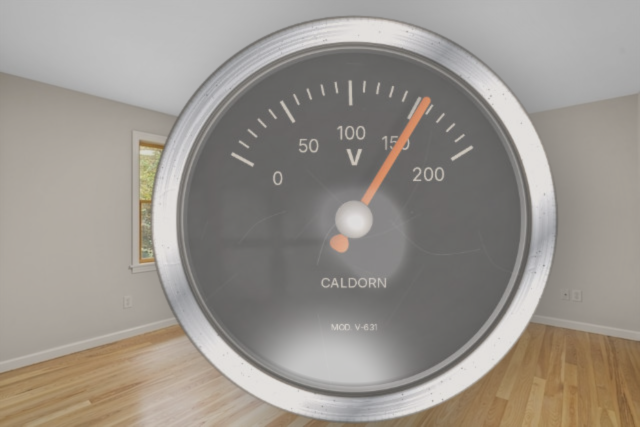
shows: 155 V
